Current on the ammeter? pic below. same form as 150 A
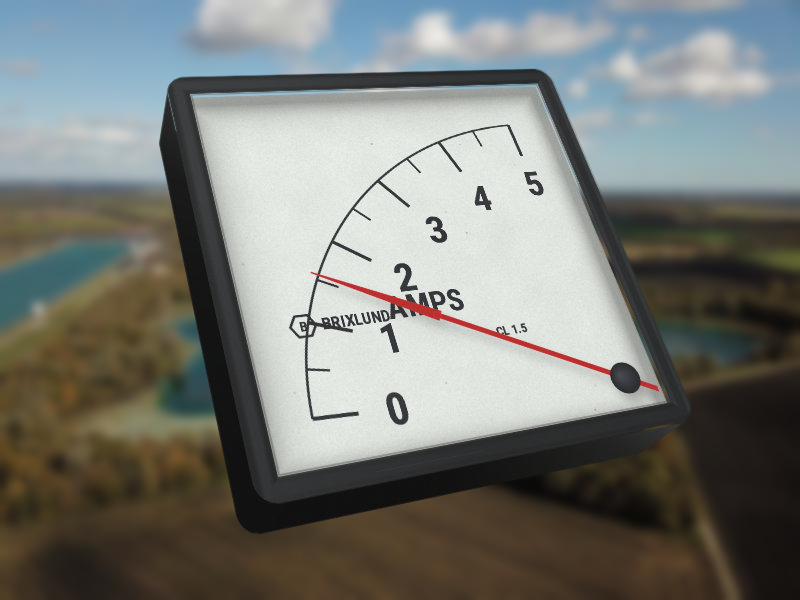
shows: 1.5 A
